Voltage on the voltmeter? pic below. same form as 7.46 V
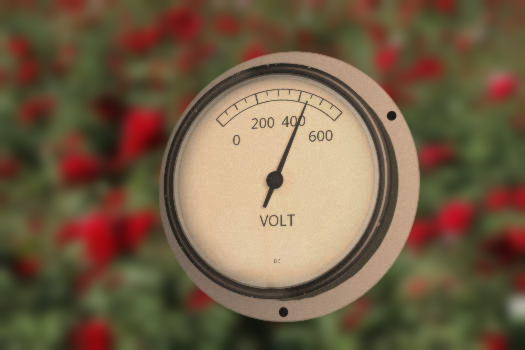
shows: 450 V
